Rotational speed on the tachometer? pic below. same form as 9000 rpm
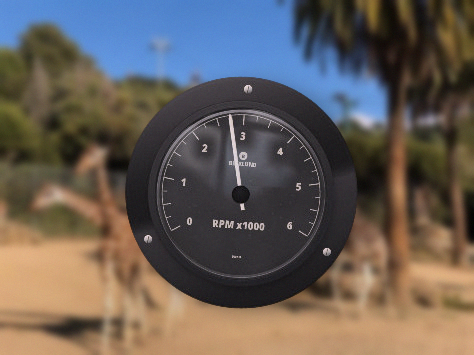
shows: 2750 rpm
